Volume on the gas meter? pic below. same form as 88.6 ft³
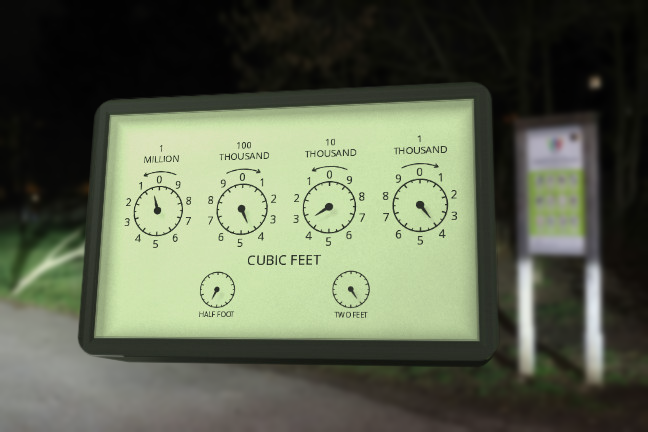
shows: 43400 ft³
